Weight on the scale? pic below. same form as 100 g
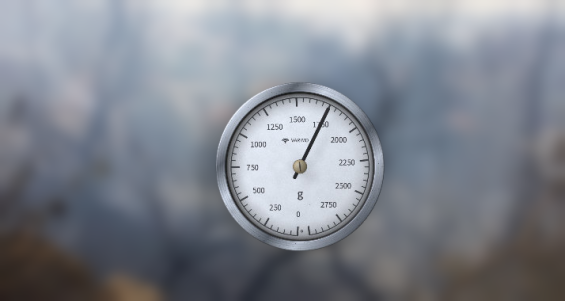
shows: 1750 g
